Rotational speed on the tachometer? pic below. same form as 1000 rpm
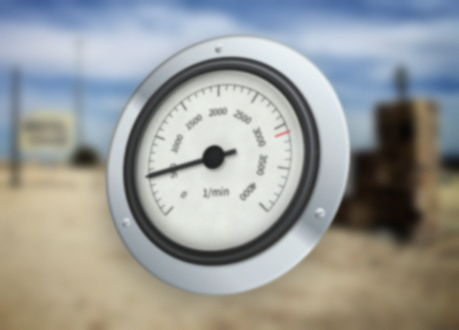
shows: 500 rpm
